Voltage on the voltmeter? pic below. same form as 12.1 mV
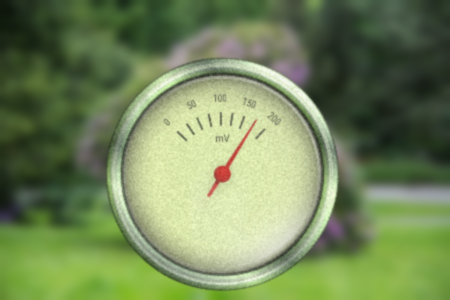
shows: 175 mV
